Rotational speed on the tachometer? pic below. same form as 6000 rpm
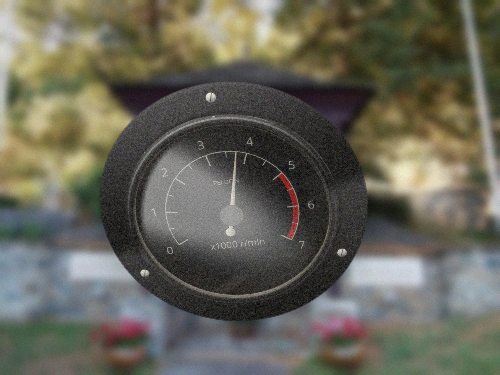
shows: 3750 rpm
